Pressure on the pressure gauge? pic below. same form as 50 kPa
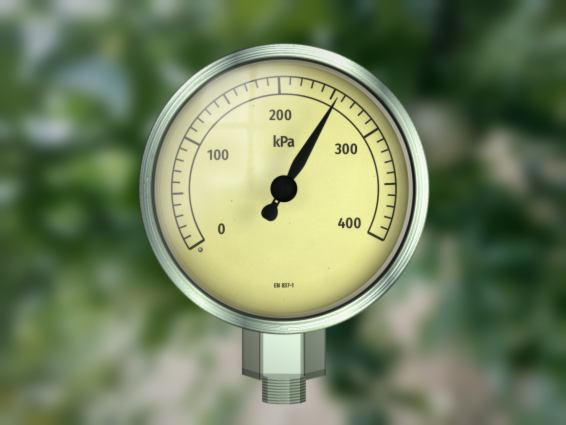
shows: 255 kPa
